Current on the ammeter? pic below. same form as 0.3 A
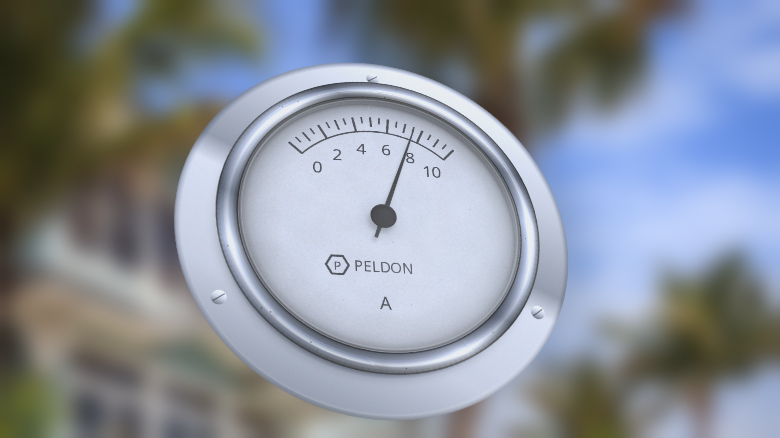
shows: 7.5 A
